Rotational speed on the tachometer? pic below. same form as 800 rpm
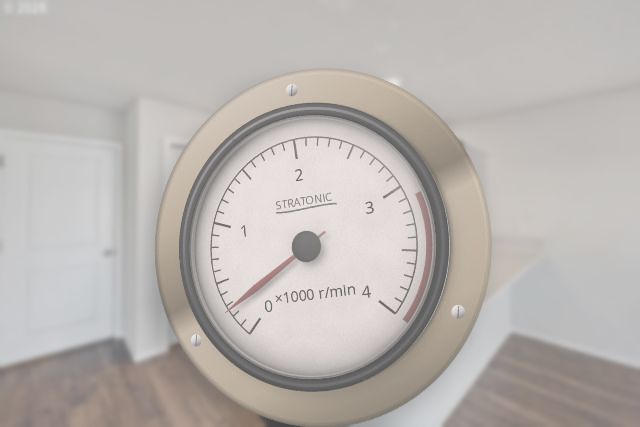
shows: 250 rpm
